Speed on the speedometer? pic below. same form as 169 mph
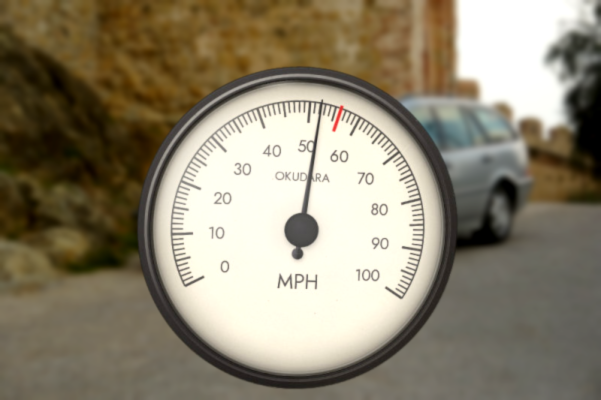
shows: 52 mph
